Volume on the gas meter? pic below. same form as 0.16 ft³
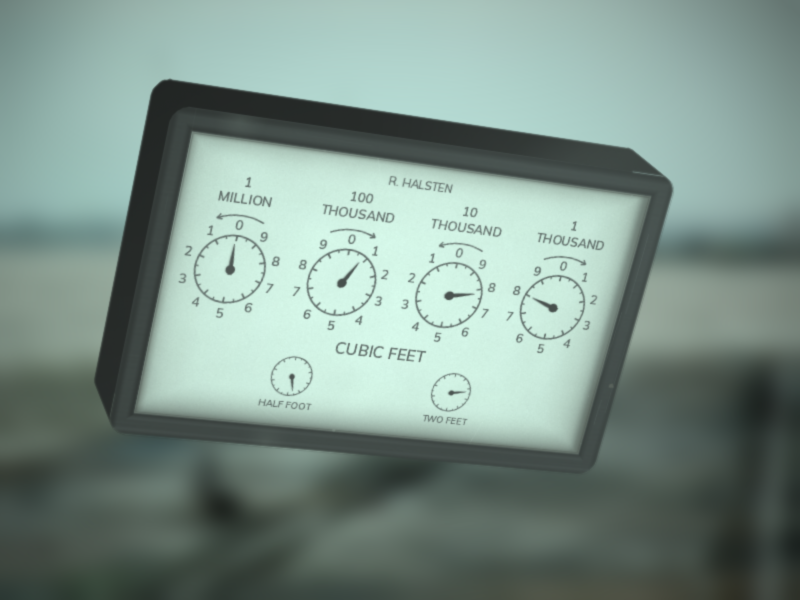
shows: 7800 ft³
